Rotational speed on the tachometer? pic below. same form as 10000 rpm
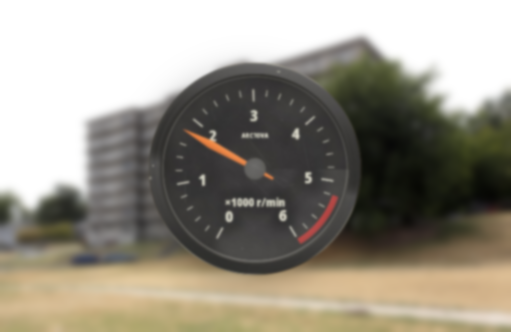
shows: 1800 rpm
